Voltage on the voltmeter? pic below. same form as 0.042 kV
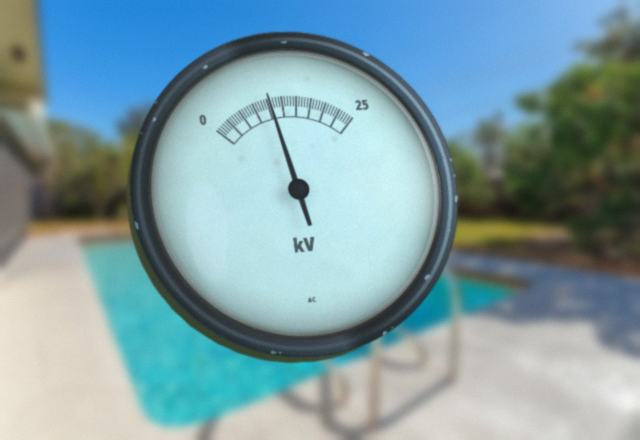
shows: 10 kV
